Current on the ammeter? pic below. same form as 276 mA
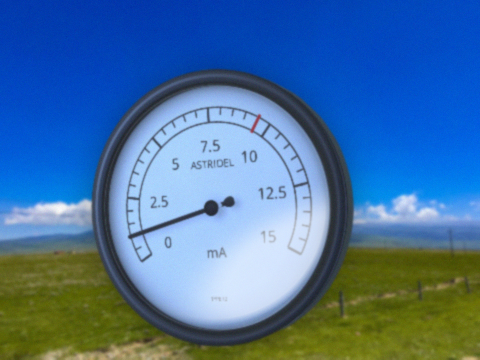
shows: 1 mA
